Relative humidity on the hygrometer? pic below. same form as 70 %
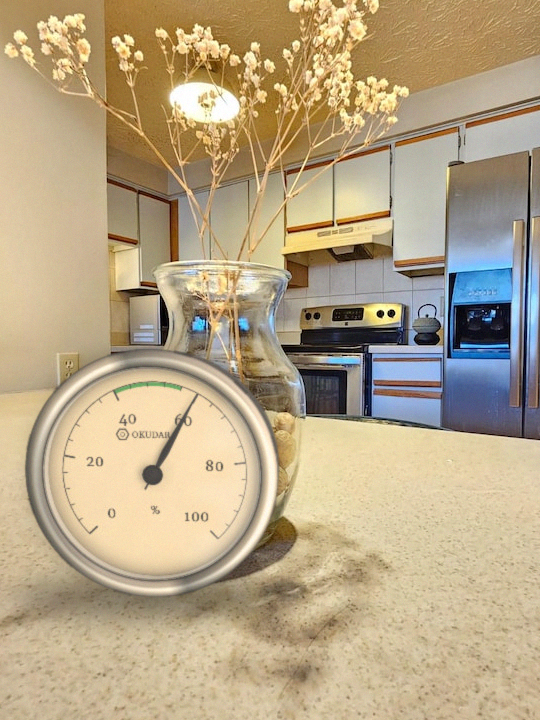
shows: 60 %
